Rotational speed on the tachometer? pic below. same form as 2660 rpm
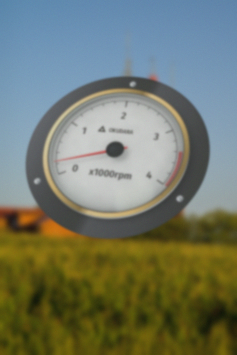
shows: 200 rpm
